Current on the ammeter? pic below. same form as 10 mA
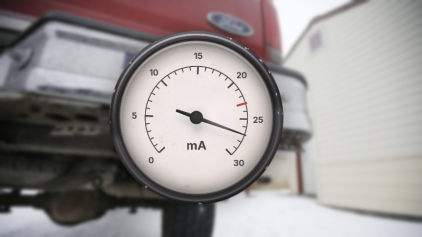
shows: 27 mA
